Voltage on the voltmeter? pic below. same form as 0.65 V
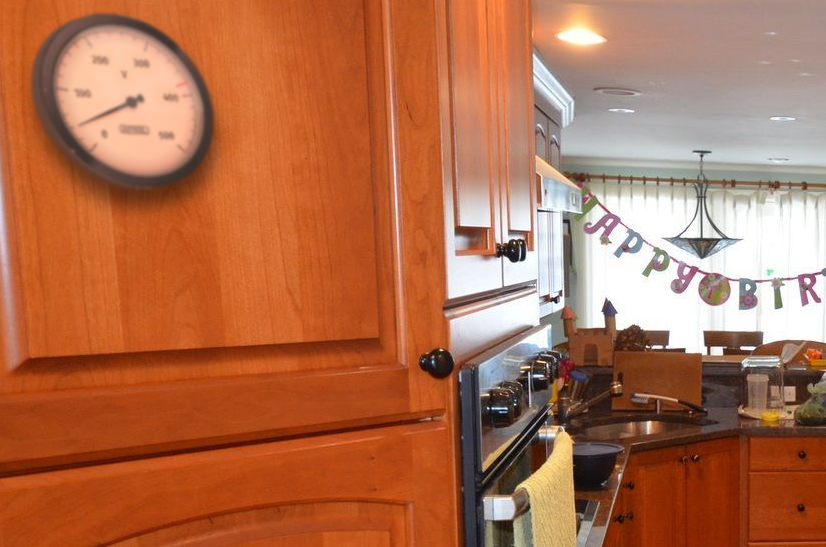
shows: 40 V
